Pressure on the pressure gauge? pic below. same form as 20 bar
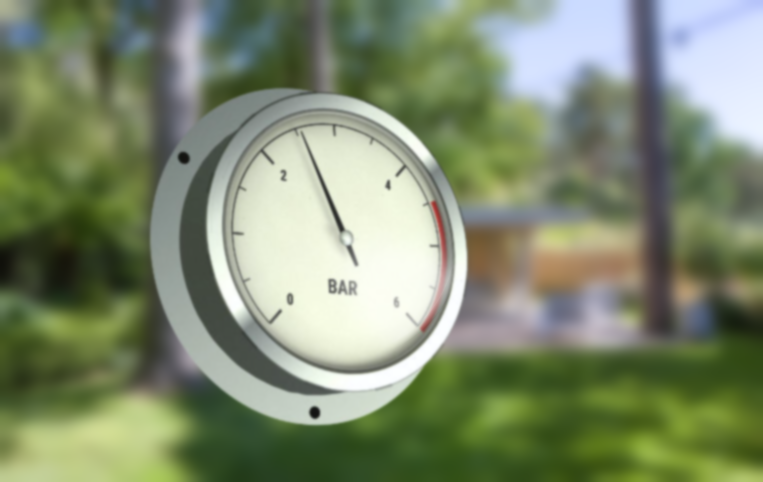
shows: 2.5 bar
